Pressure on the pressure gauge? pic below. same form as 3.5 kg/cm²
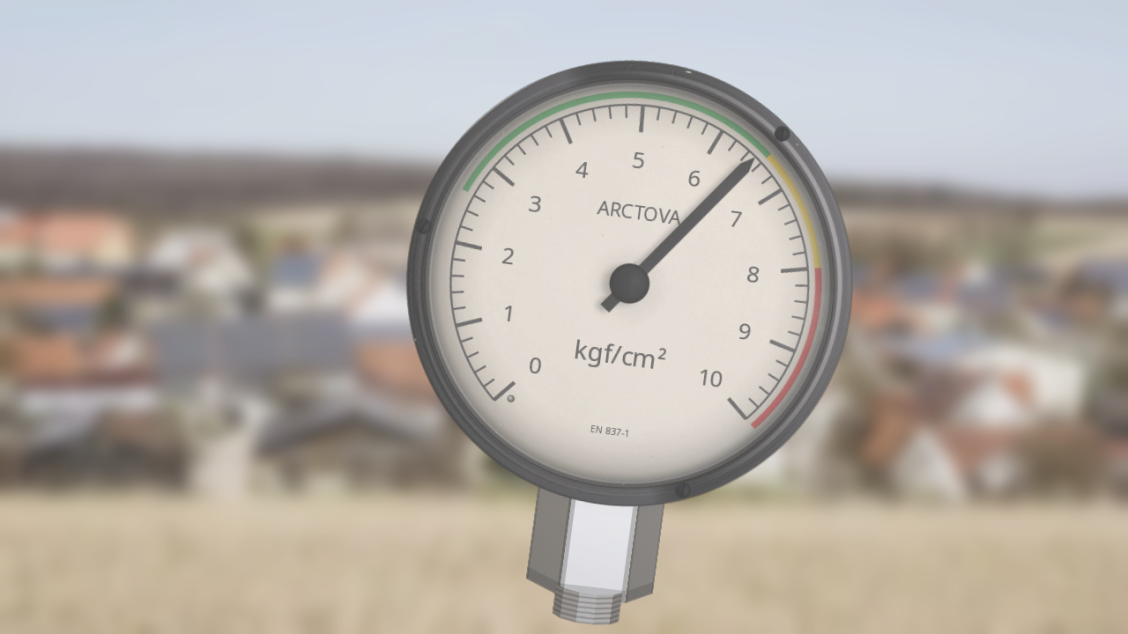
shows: 6.5 kg/cm²
